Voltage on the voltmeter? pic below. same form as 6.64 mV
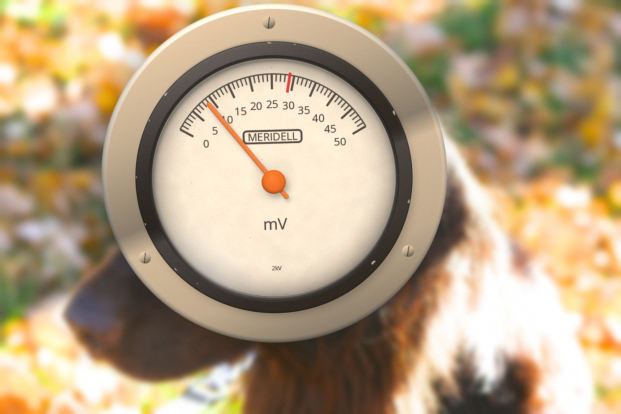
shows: 9 mV
